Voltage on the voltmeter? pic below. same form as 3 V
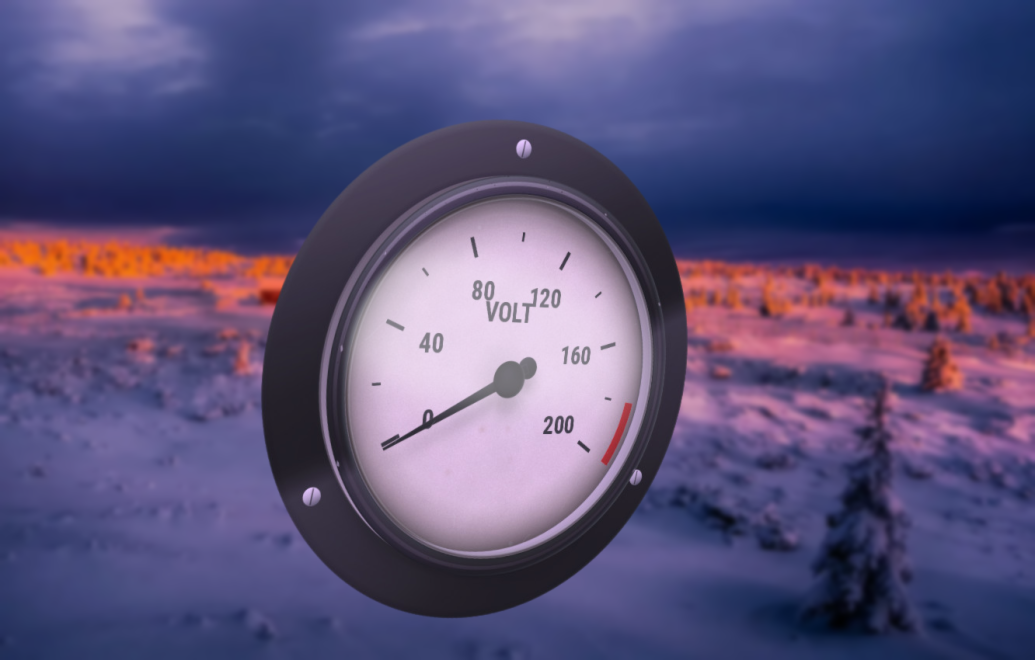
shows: 0 V
